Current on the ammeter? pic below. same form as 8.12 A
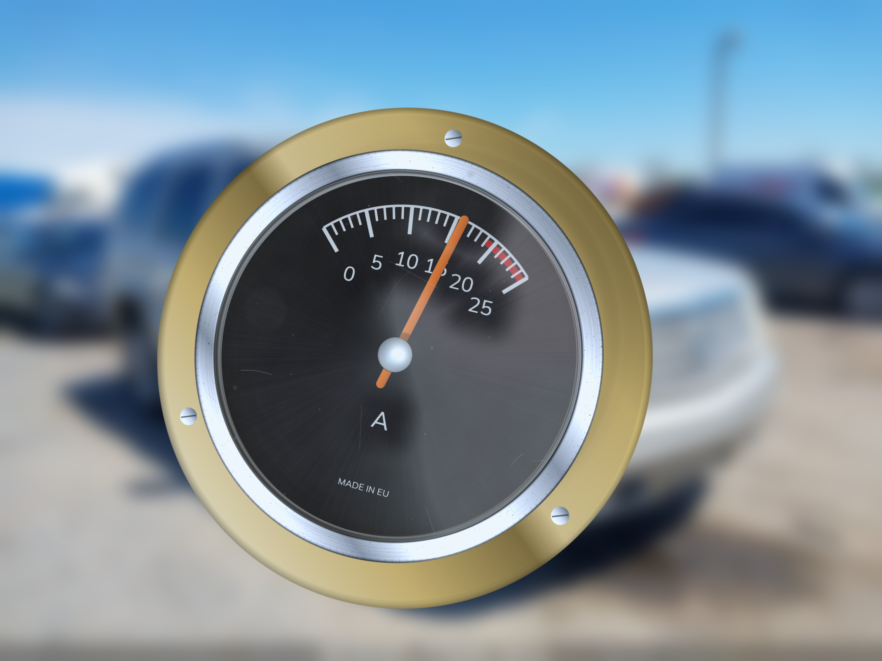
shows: 16 A
